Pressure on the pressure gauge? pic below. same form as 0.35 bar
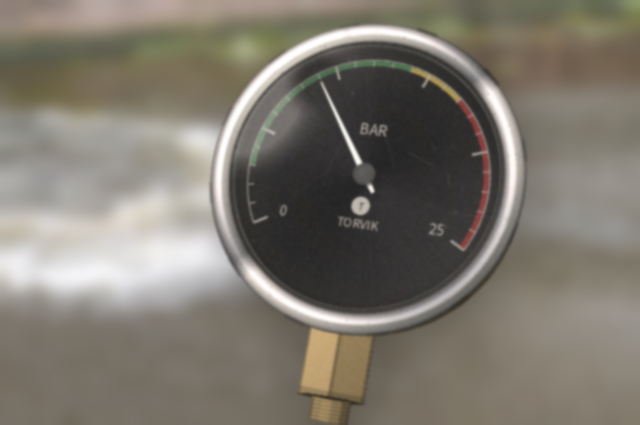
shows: 9 bar
